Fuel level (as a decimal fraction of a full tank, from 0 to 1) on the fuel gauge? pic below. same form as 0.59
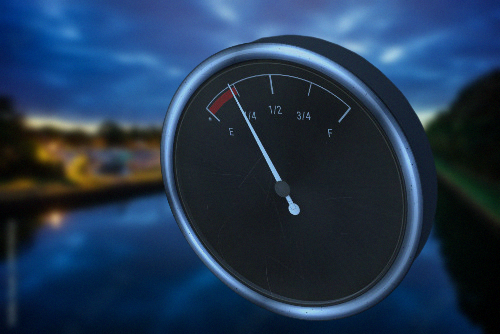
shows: 0.25
